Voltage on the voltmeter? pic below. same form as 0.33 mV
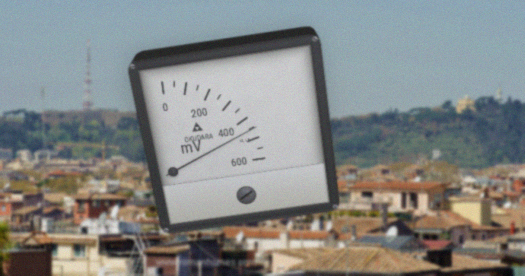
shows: 450 mV
